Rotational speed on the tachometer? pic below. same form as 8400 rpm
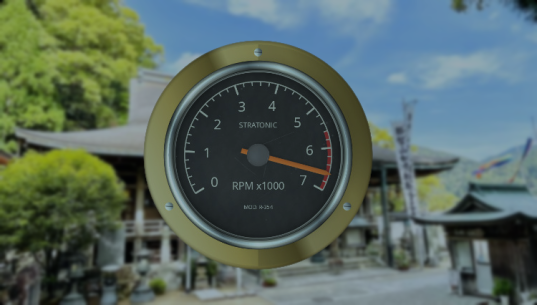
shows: 6600 rpm
